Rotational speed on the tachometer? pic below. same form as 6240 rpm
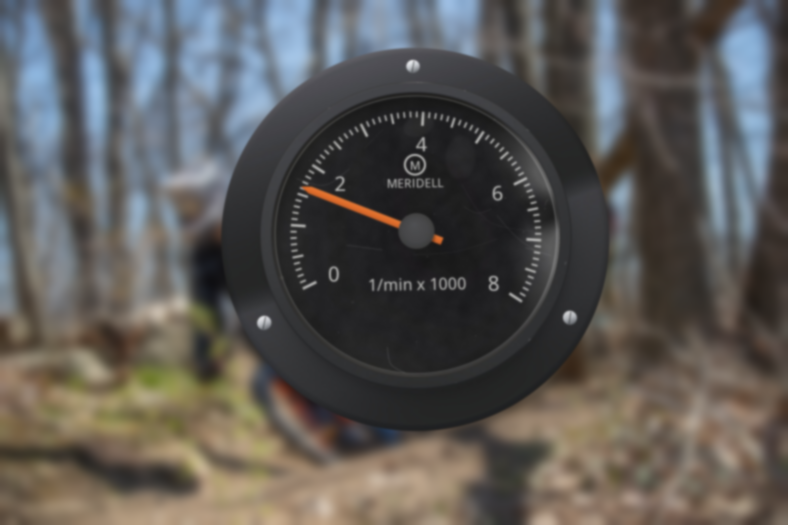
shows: 1600 rpm
